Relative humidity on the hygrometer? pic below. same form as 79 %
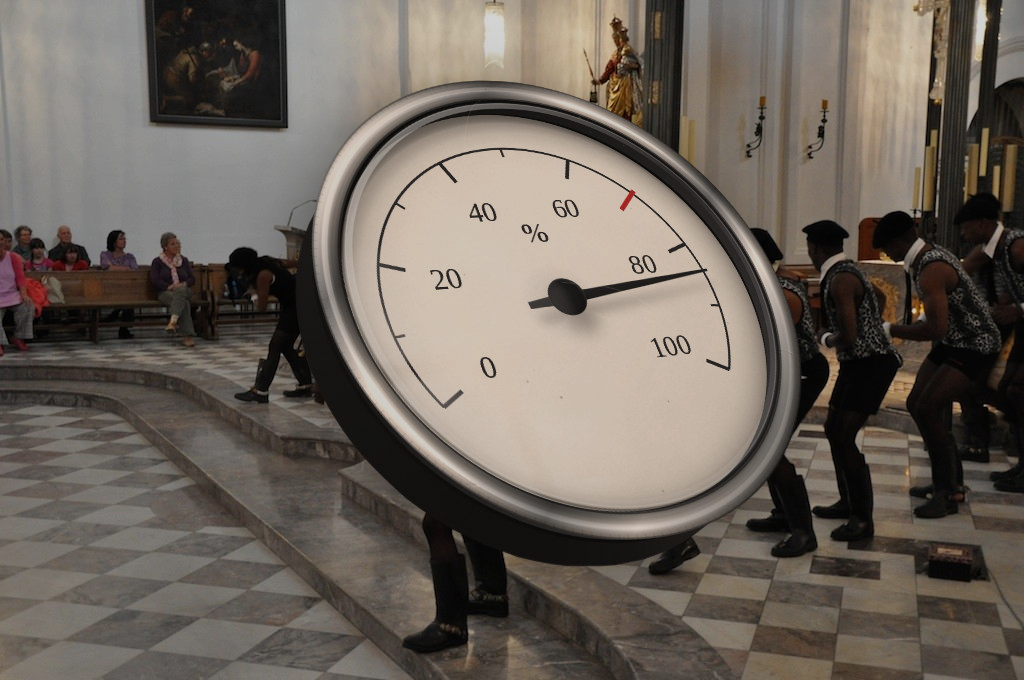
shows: 85 %
